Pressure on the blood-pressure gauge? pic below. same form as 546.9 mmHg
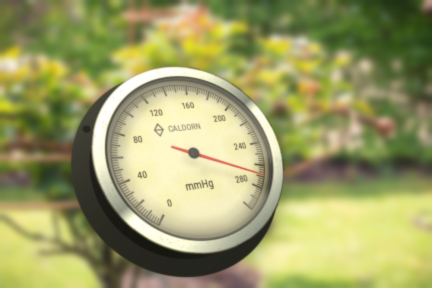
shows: 270 mmHg
